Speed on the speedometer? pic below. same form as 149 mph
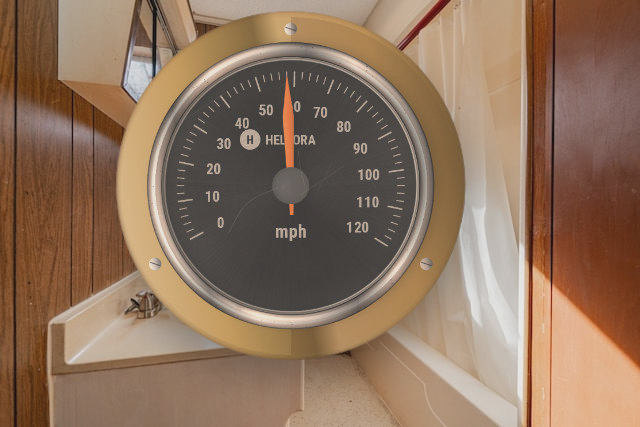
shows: 58 mph
